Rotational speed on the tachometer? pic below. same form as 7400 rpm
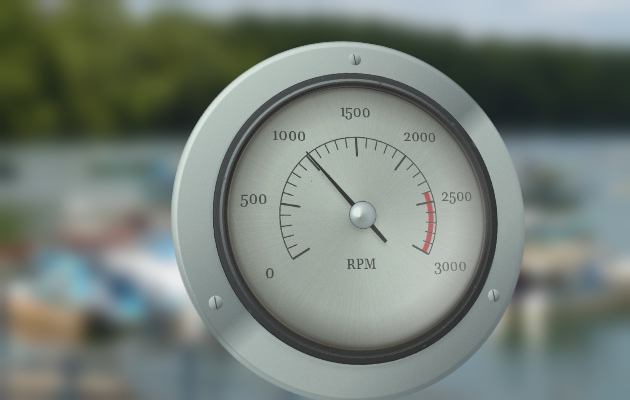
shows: 1000 rpm
